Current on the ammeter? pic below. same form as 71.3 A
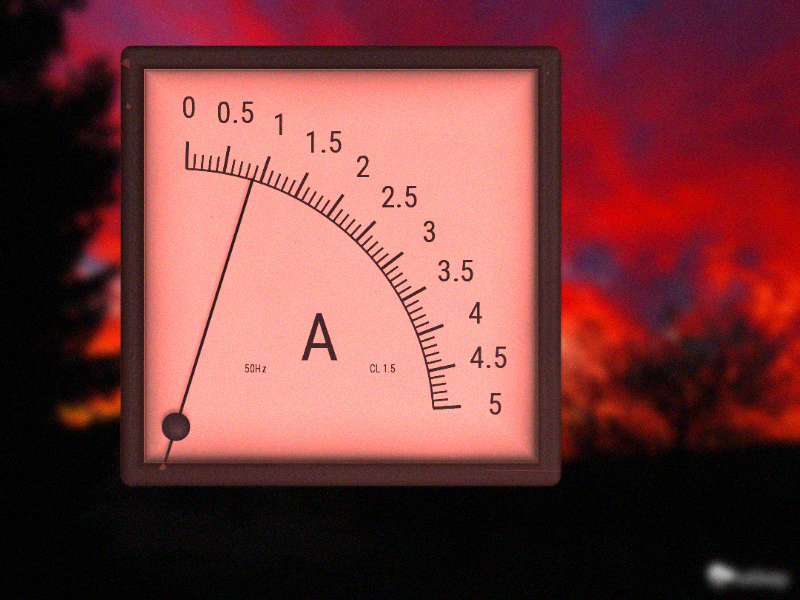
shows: 0.9 A
